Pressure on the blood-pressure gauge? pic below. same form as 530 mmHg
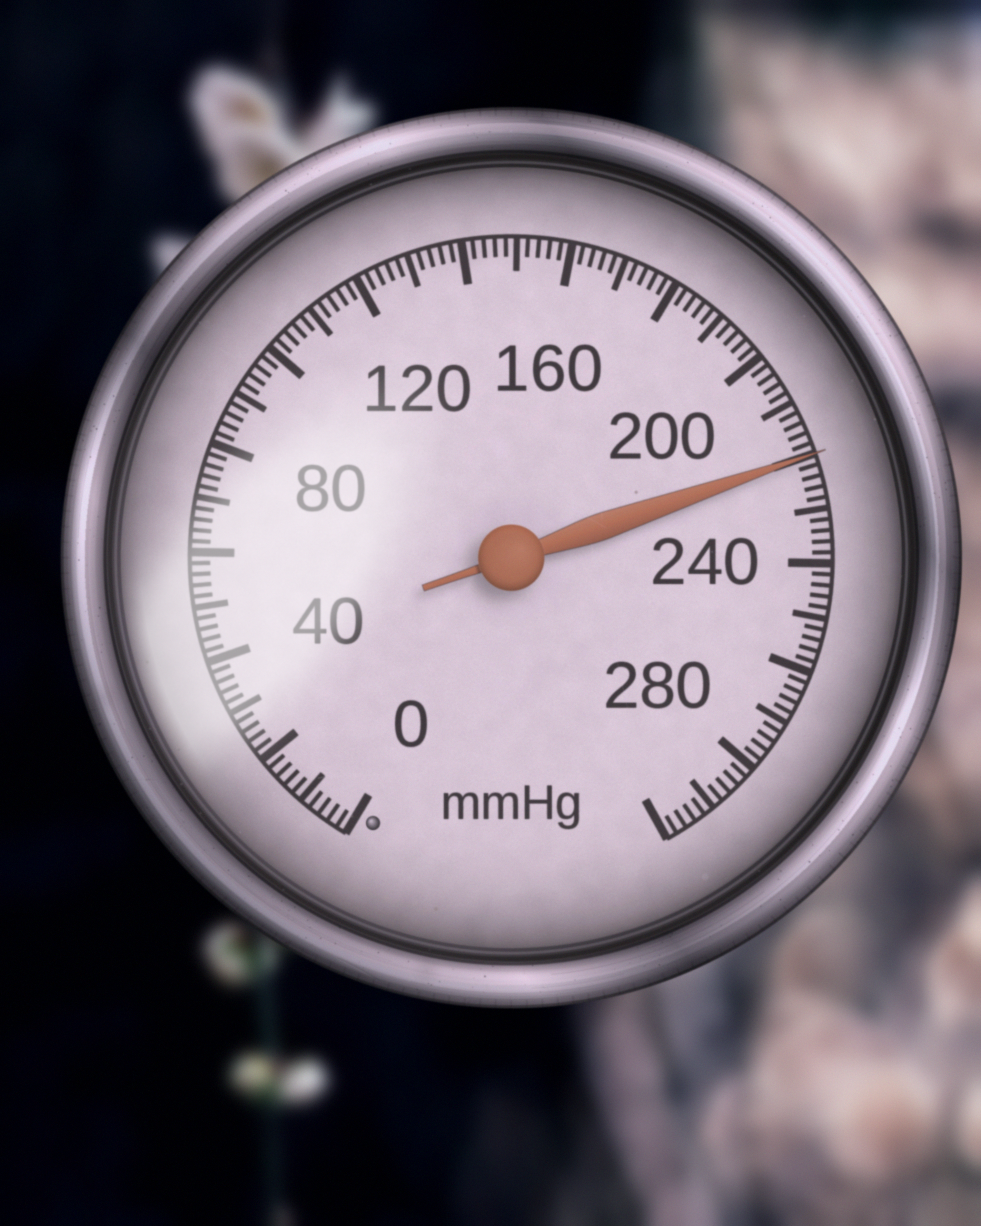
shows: 220 mmHg
